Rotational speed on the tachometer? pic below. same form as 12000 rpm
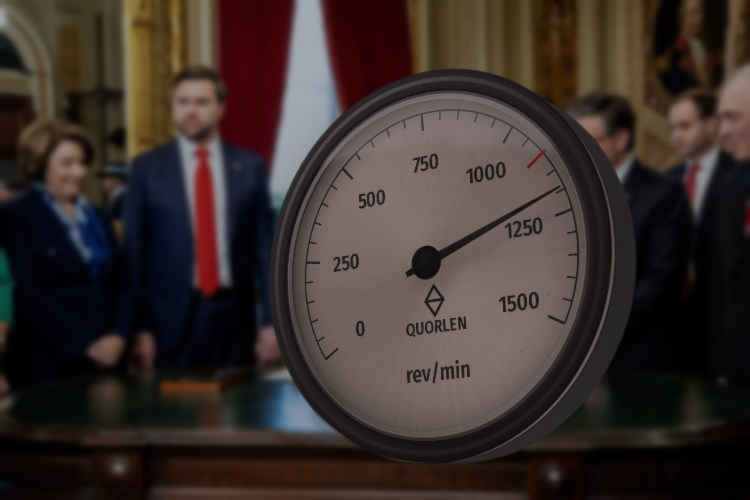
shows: 1200 rpm
